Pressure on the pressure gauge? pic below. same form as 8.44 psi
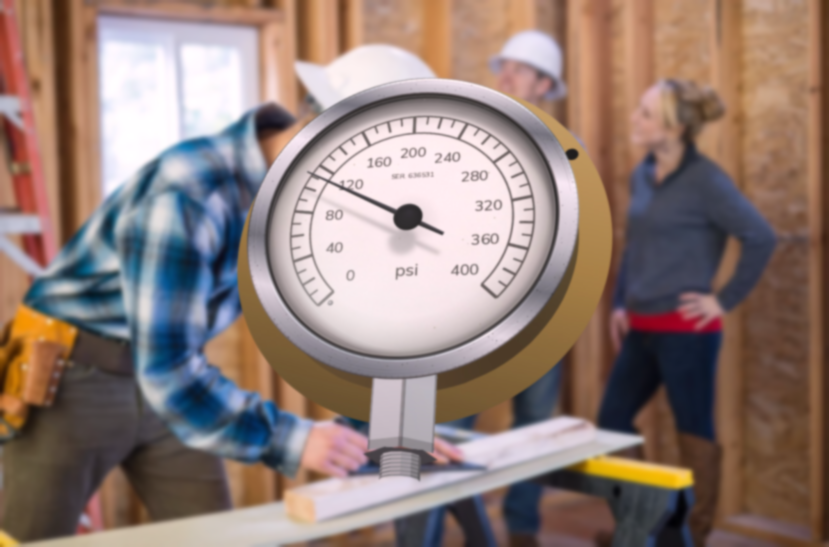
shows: 110 psi
